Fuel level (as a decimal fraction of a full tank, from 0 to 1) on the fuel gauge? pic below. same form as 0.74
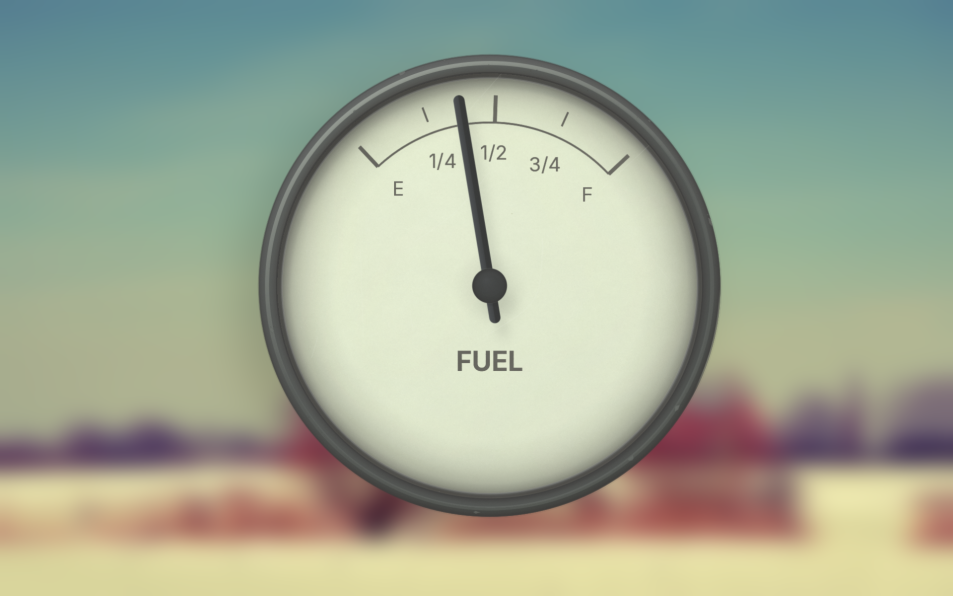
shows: 0.375
